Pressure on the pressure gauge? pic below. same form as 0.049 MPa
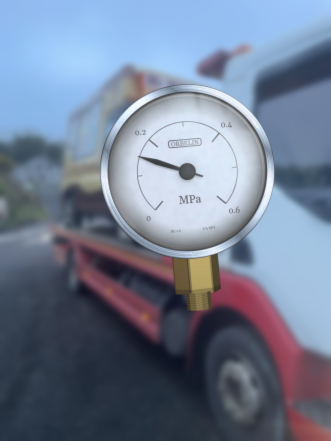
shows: 0.15 MPa
